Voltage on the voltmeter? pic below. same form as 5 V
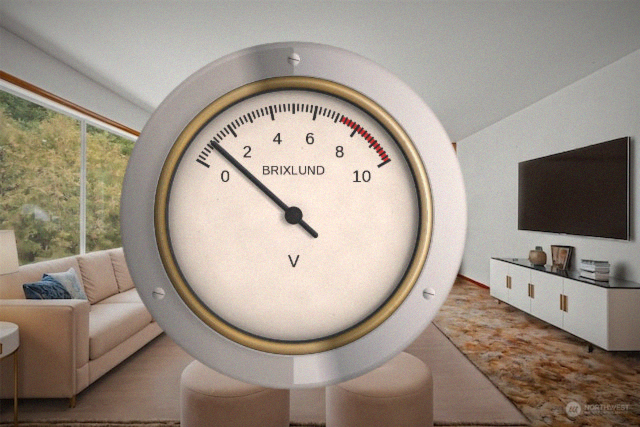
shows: 1 V
